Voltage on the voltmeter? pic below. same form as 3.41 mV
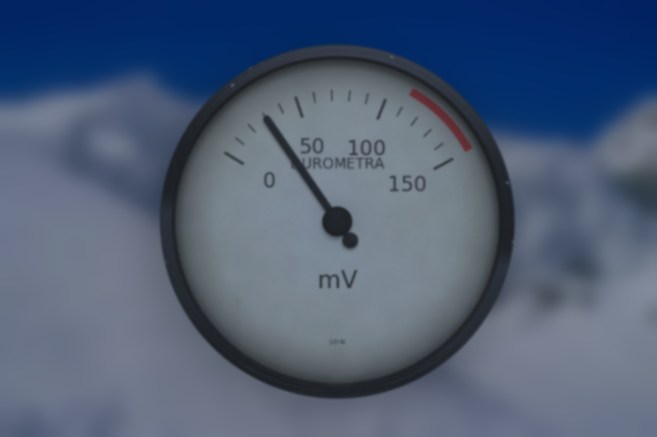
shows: 30 mV
